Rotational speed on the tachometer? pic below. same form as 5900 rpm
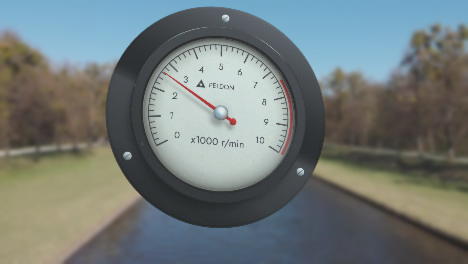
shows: 2600 rpm
